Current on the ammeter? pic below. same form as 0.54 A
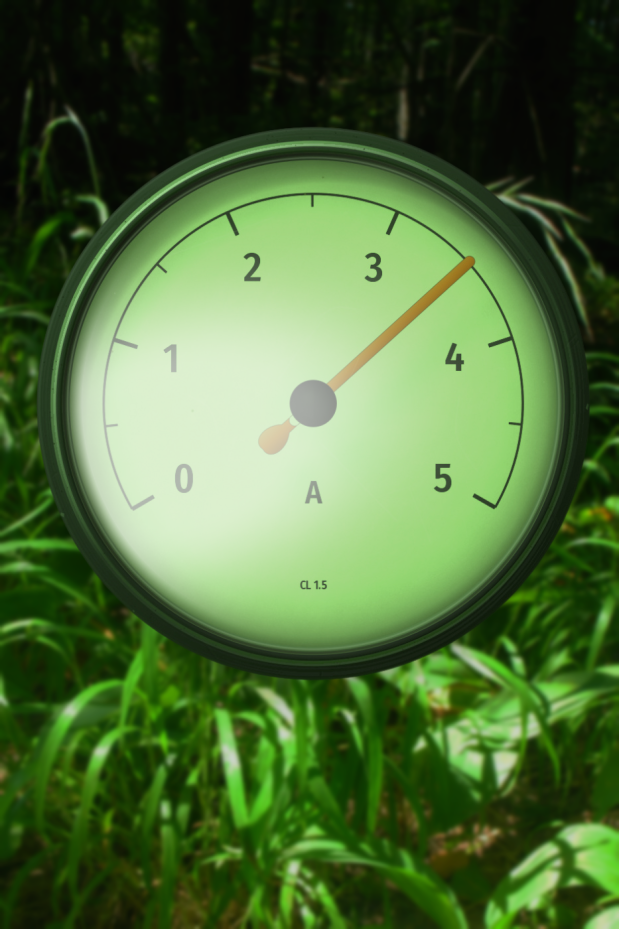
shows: 3.5 A
